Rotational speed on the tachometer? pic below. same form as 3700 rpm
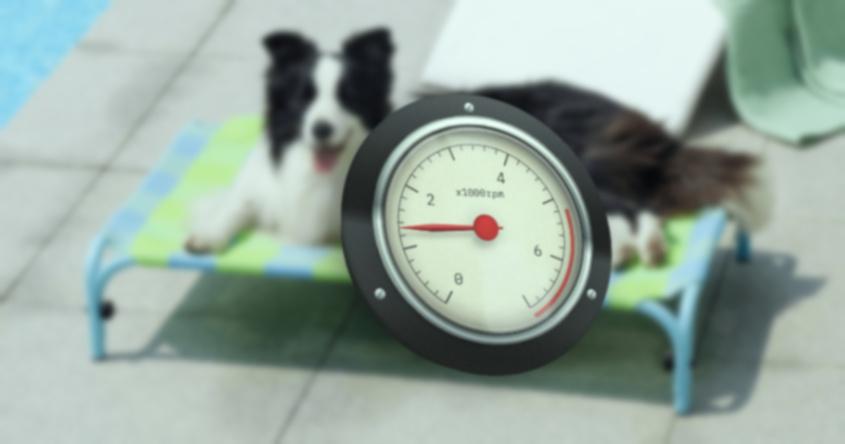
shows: 1300 rpm
